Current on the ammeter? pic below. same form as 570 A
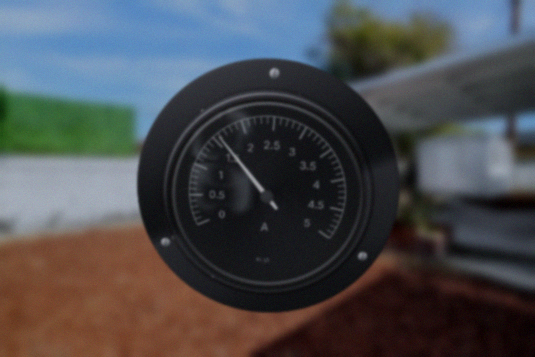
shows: 1.6 A
